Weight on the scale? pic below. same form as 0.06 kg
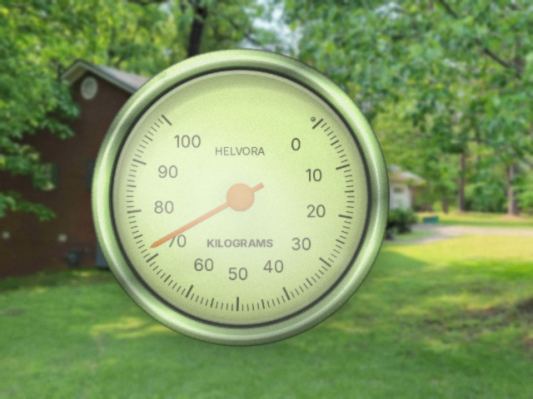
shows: 72 kg
